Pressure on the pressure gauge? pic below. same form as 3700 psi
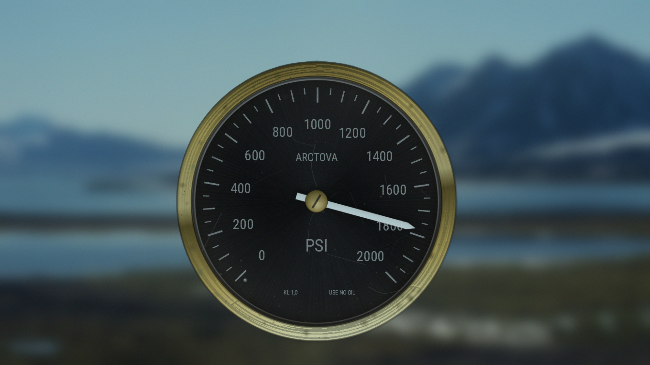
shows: 1775 psi
